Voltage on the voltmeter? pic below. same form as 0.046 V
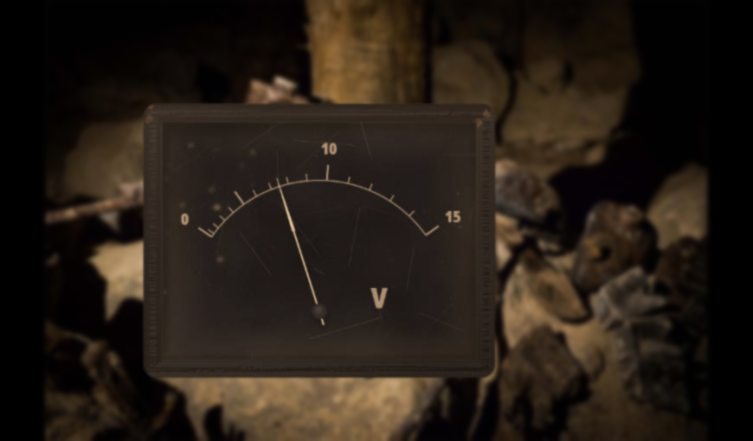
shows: 7.5 V
